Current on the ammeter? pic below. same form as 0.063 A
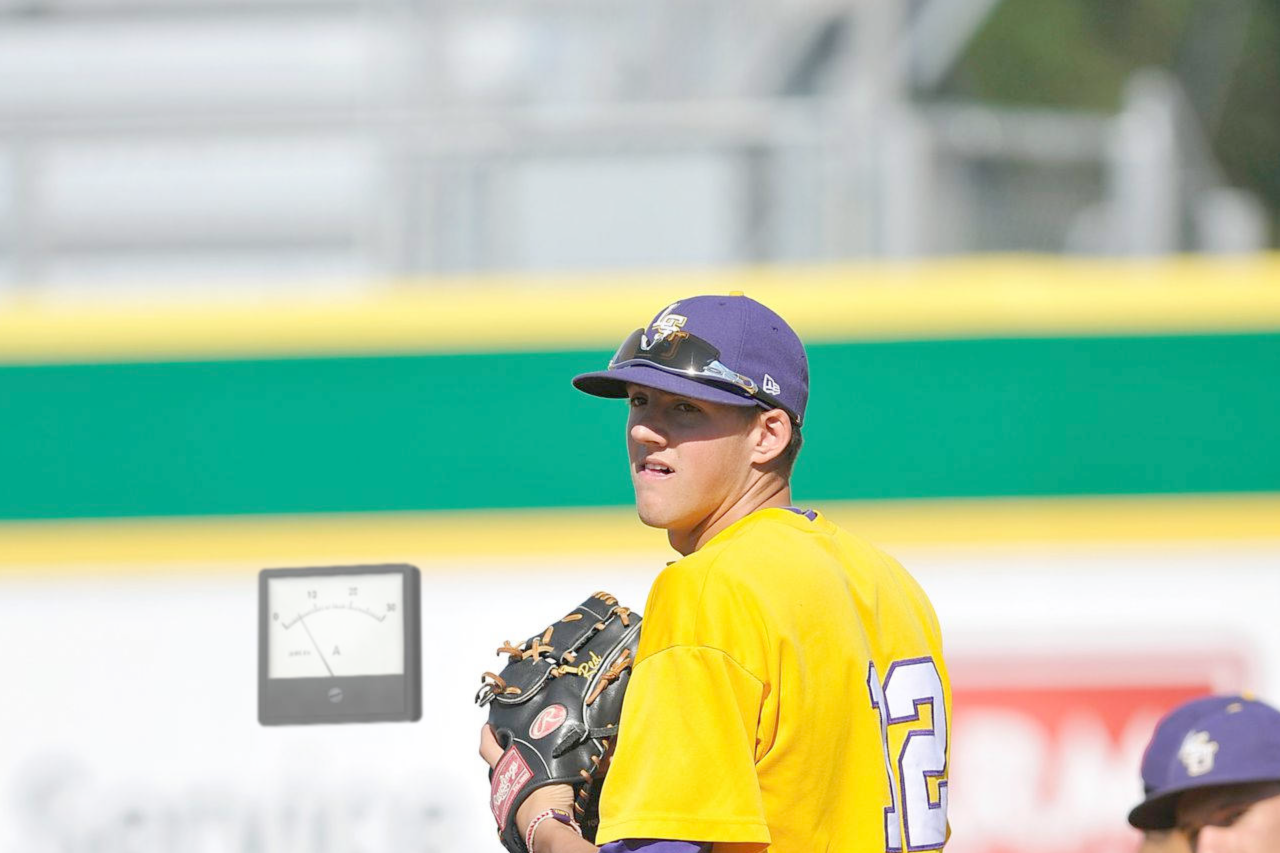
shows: 5 A
